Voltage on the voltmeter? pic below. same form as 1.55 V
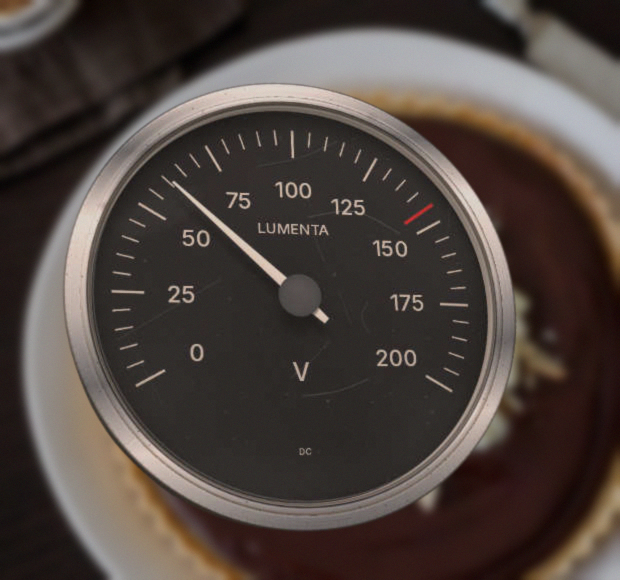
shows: 60 V
